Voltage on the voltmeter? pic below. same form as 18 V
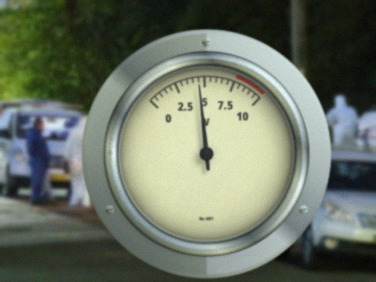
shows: 4.5 V
